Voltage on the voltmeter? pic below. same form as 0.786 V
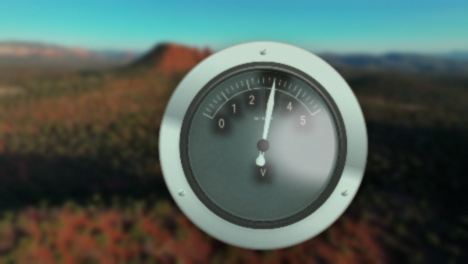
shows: 3 V
